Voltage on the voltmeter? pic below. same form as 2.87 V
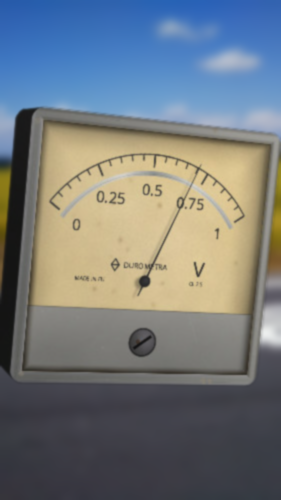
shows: 0.7 V
